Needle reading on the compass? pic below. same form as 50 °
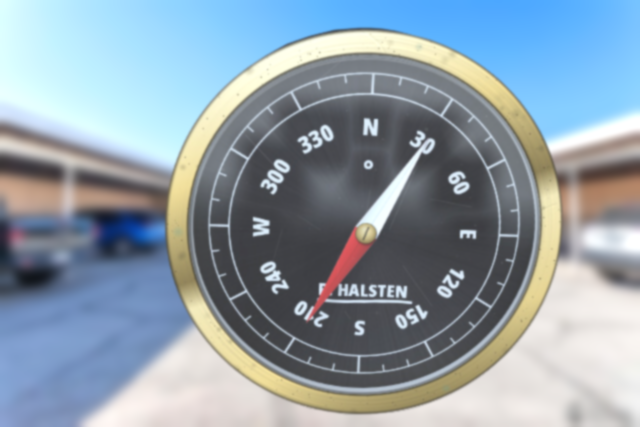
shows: 210 °
